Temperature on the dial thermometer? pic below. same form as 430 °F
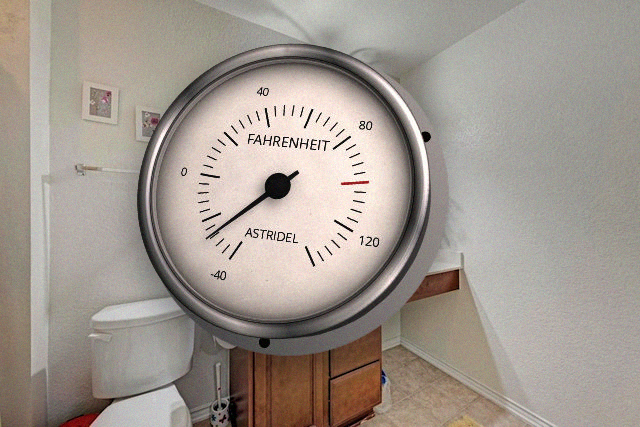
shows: -28 °F
